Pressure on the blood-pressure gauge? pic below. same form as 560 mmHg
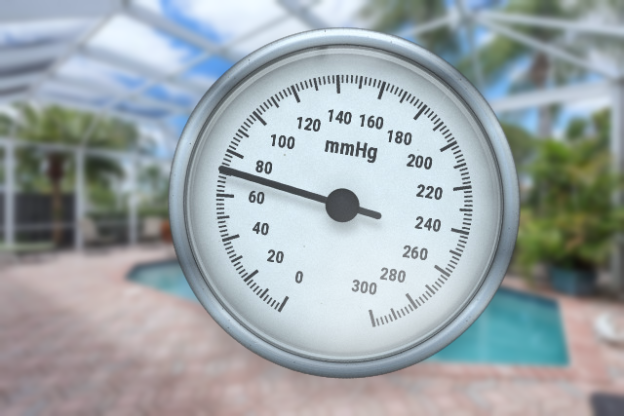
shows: 72 mmHg
